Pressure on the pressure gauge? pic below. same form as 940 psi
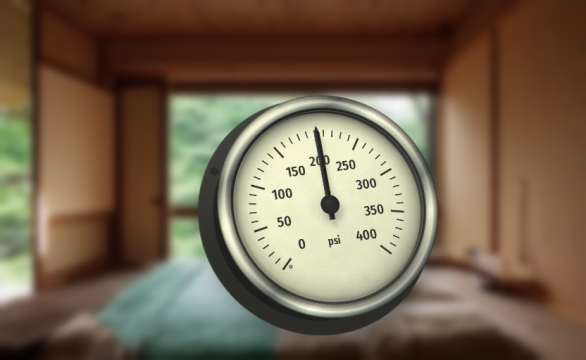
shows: 200 psi
